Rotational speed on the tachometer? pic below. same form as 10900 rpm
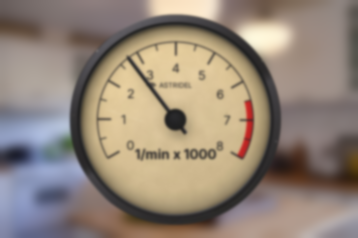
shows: 2750 rpm
